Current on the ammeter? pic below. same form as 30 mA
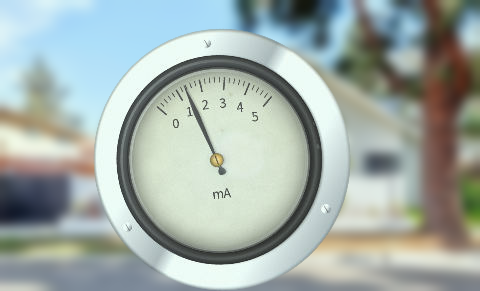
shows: 1.4 mA
